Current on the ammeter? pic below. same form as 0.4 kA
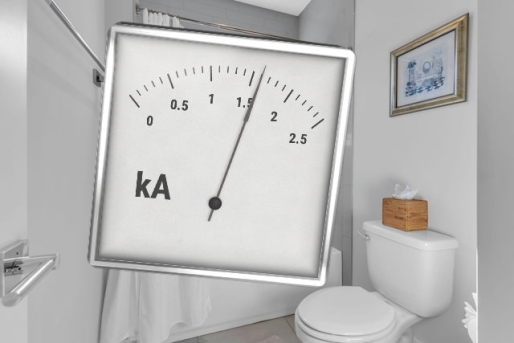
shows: 1.6 kA
